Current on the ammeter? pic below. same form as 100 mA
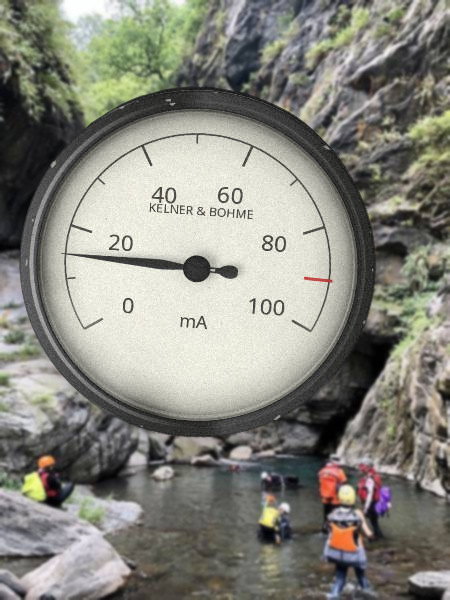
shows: 15 mA
